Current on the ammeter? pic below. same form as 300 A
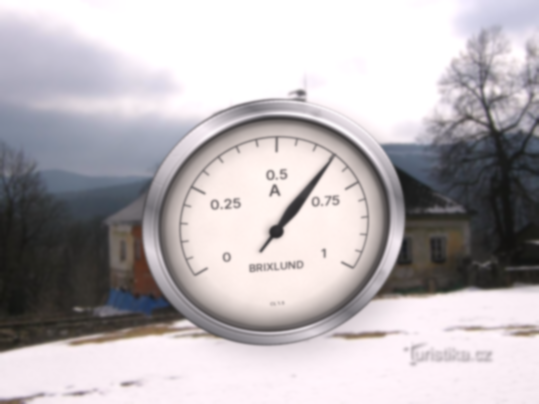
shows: 0.65 A
